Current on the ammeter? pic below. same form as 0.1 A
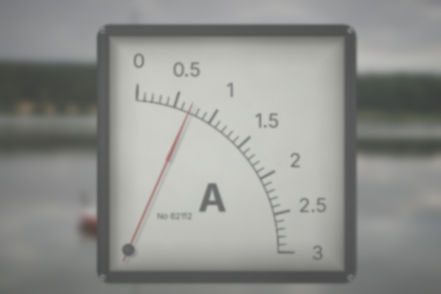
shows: 0.7 A
